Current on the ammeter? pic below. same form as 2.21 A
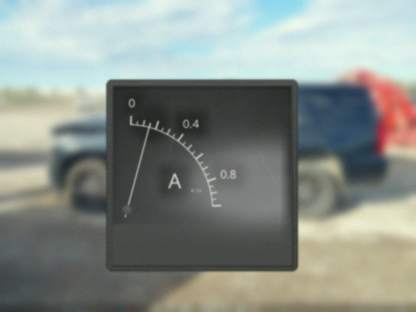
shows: 0.15 A
